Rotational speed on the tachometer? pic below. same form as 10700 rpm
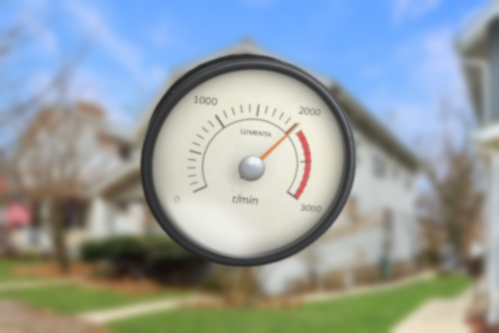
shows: 2000 rpm
